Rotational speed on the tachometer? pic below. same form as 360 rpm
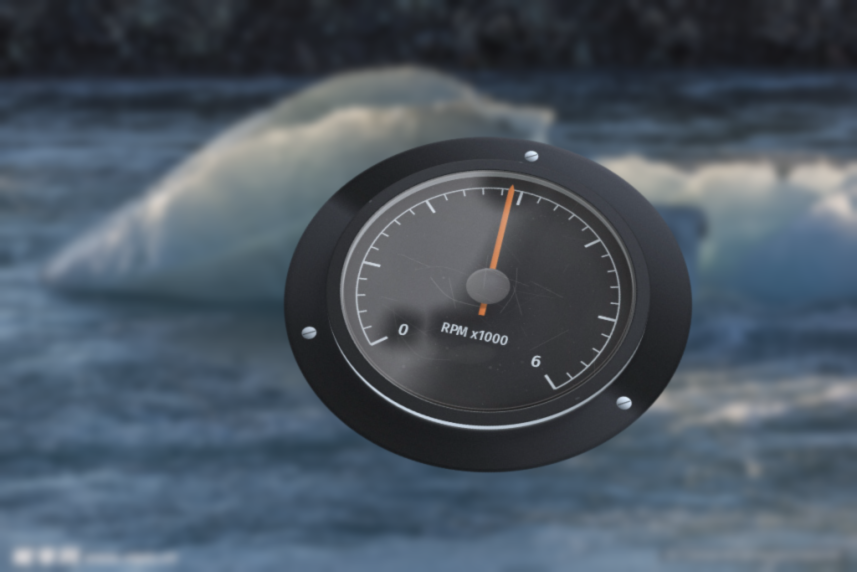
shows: 2900 rpm
